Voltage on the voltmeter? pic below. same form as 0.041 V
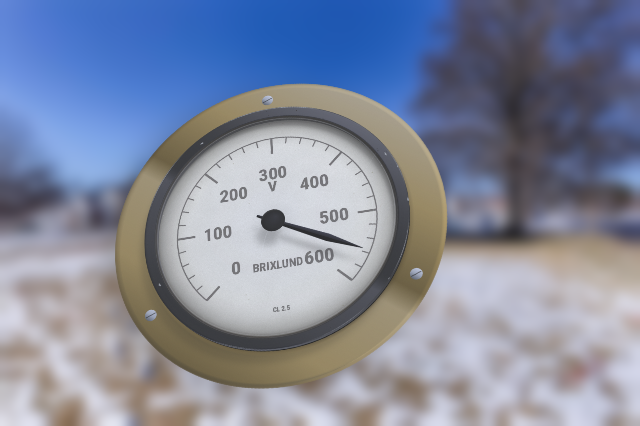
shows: 560 V
